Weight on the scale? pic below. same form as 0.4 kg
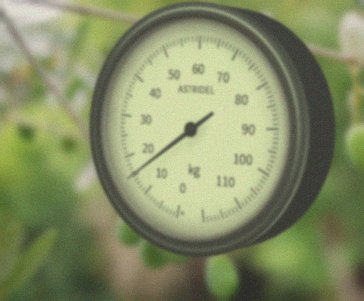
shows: 15 kg
